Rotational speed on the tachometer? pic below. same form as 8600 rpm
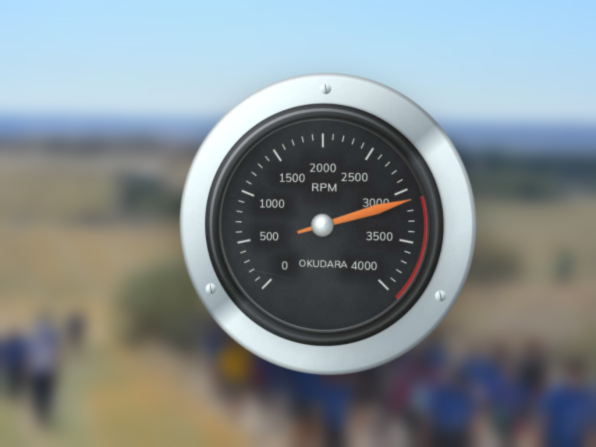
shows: 3100 rpm
